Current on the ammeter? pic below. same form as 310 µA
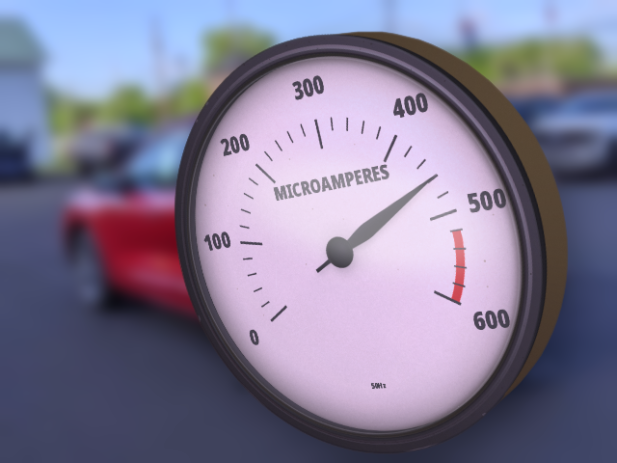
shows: 460 µA
